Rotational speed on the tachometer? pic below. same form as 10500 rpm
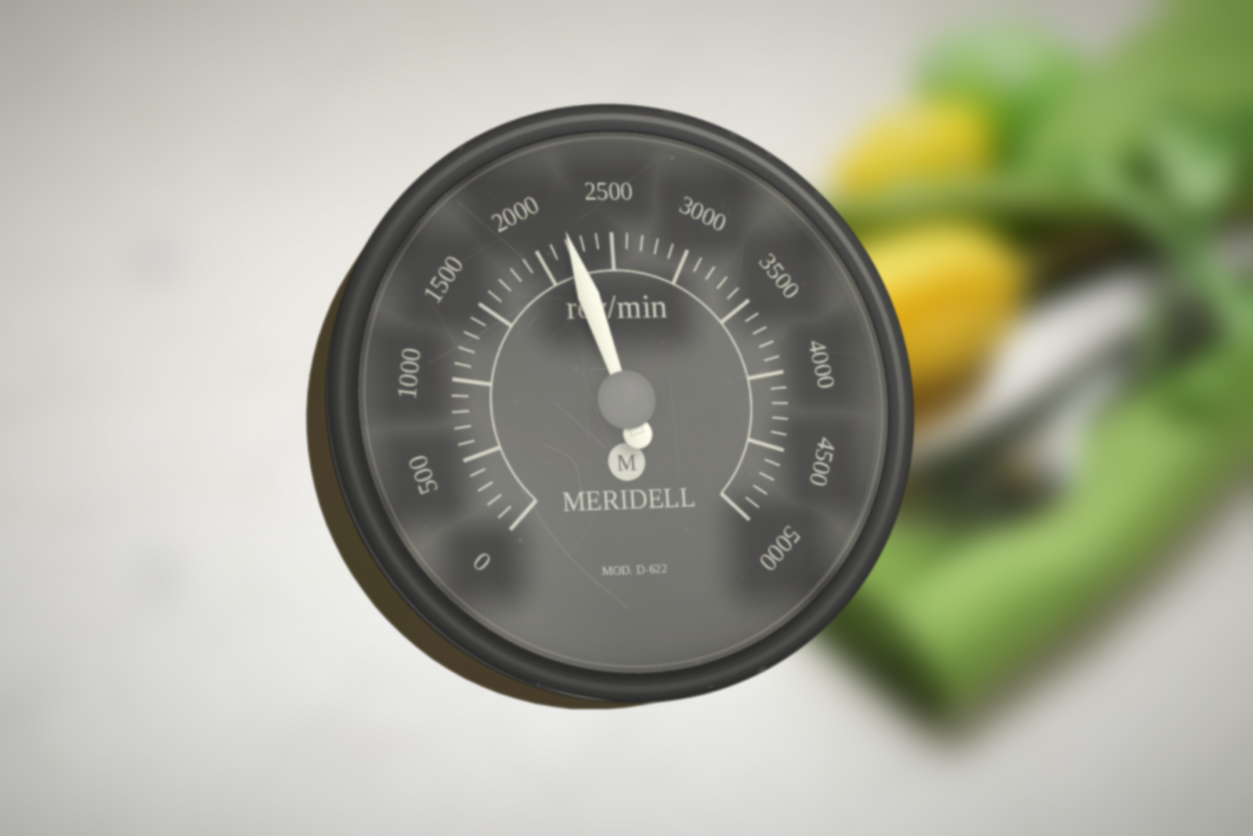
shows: 2200 rpm
